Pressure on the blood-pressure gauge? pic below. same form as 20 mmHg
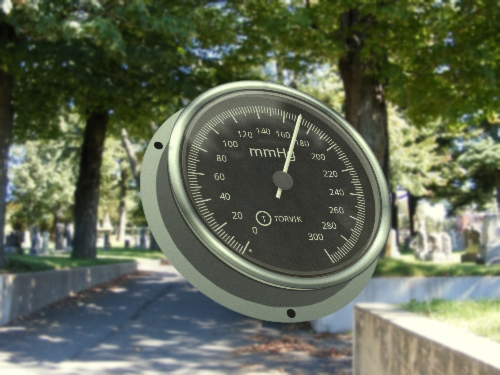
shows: 170 mmHg
